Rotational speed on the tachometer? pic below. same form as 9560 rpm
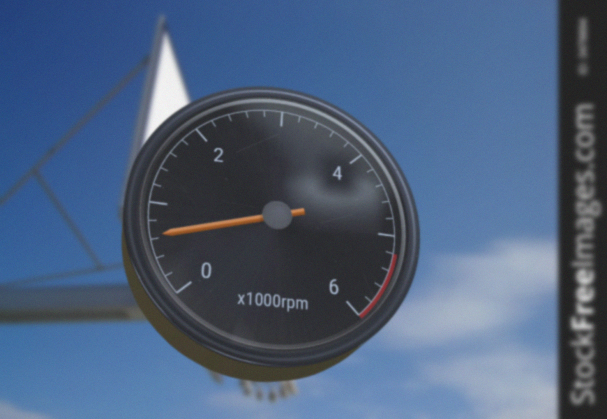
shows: 600 rpm
